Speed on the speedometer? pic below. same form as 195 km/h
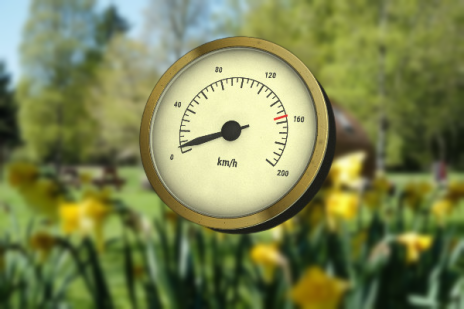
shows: 5 km/h
